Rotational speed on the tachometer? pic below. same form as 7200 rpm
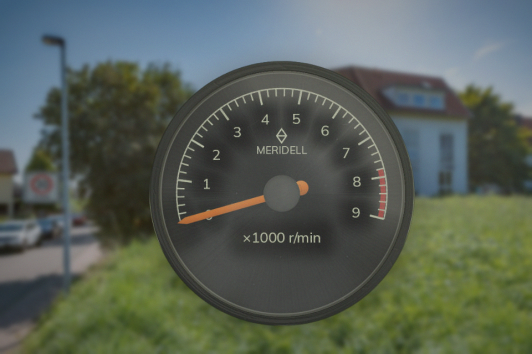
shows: 0 rpm
